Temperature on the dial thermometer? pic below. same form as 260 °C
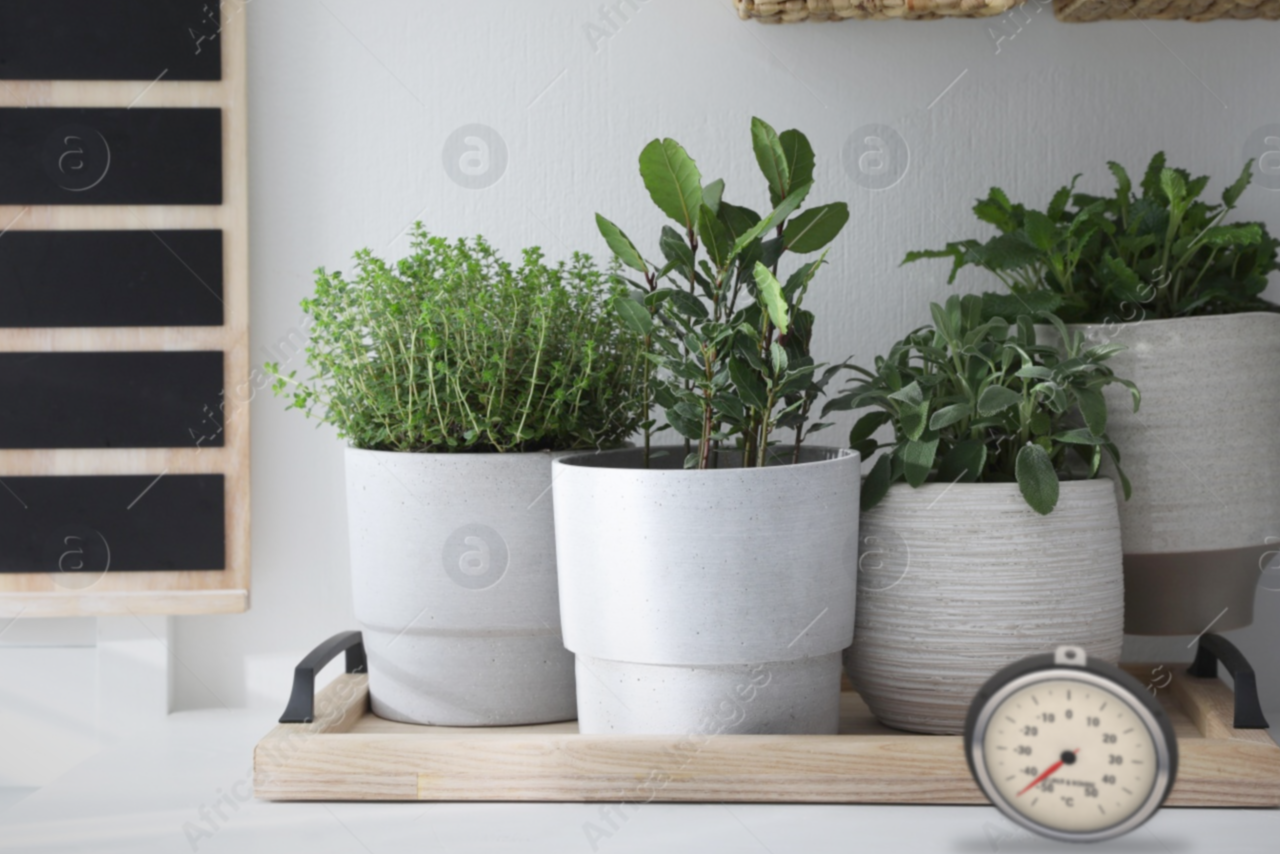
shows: -45 °C
